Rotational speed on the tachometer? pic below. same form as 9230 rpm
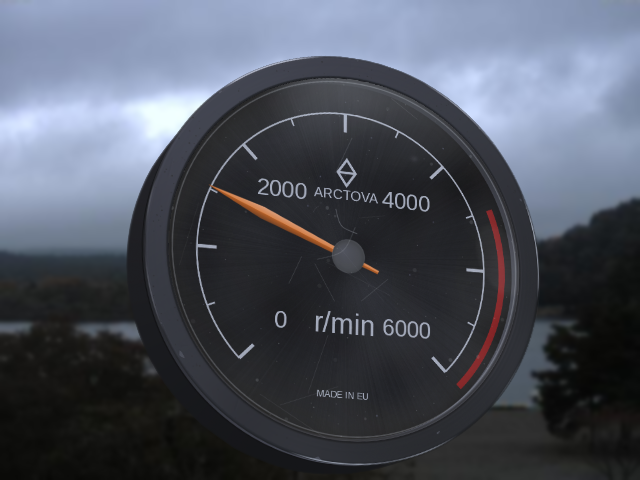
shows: 1500 rpm
